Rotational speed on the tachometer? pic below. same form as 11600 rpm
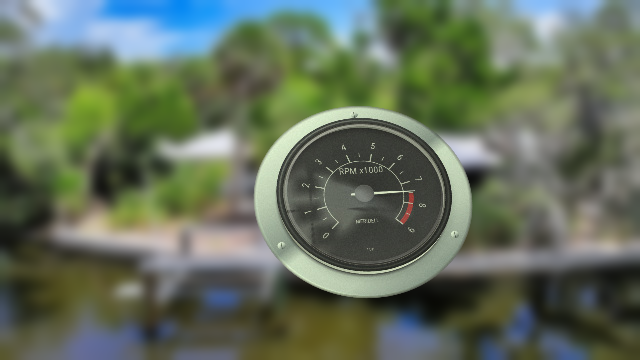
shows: 7500 rpm
